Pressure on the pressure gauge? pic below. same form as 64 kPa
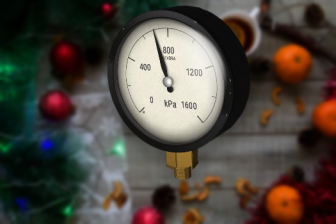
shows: 700 kPa
